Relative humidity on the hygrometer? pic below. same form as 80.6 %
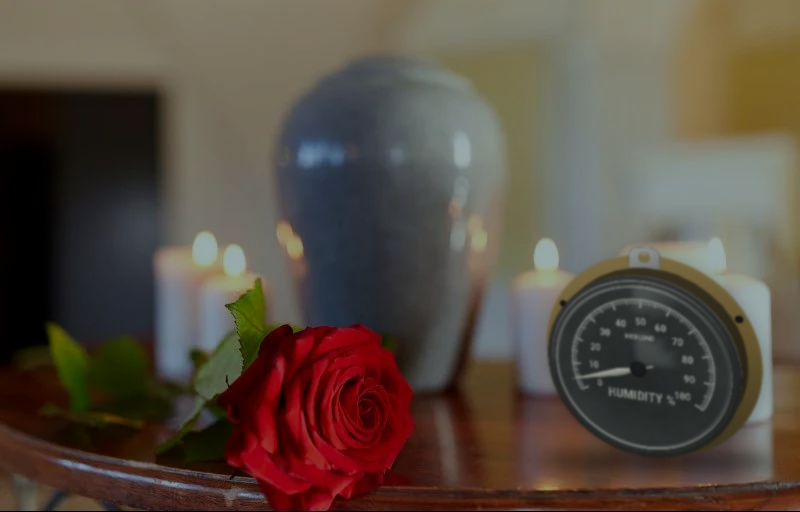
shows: 5 %
